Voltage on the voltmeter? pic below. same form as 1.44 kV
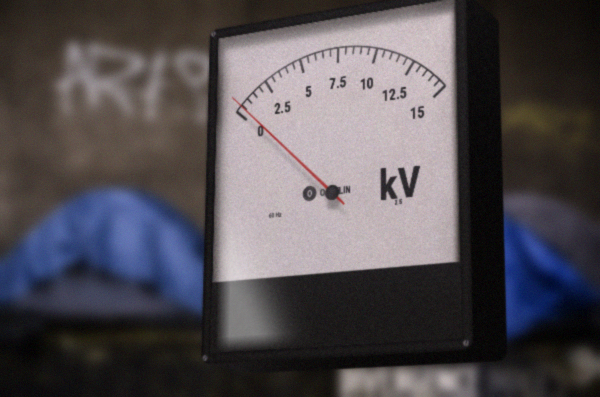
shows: 0.5 kV
